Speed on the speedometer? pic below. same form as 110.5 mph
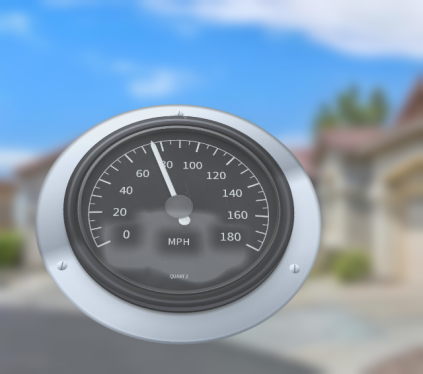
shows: 75 mph
